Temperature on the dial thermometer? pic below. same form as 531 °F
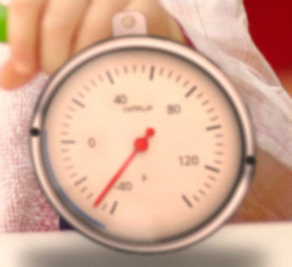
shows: -32 °F
